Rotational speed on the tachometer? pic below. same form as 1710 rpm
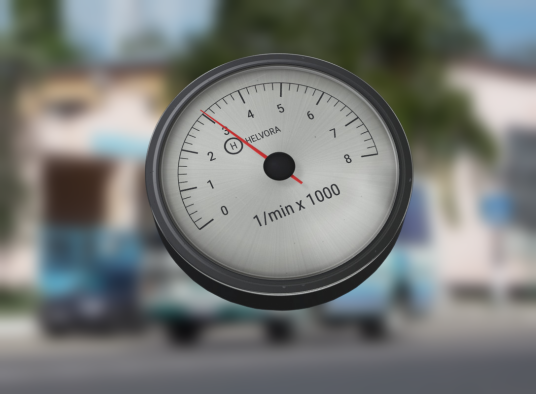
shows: 3000 rpm
